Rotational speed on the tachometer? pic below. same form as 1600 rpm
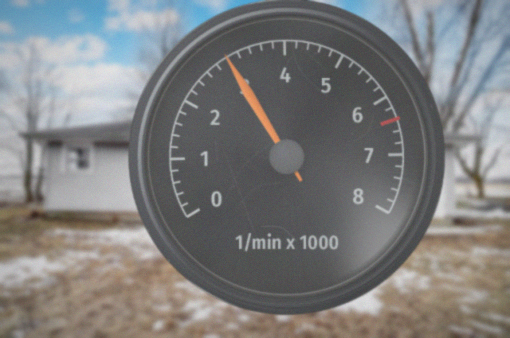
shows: 3000 rpm
